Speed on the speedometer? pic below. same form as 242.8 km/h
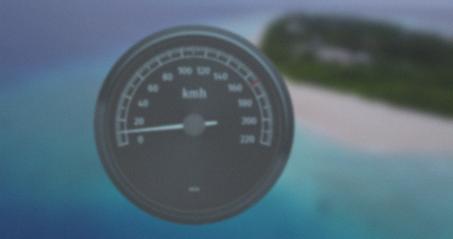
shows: 10 km/h
